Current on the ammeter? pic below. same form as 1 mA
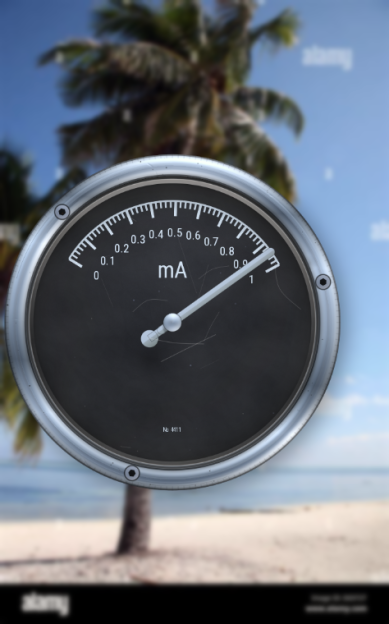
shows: 0.94 mA
